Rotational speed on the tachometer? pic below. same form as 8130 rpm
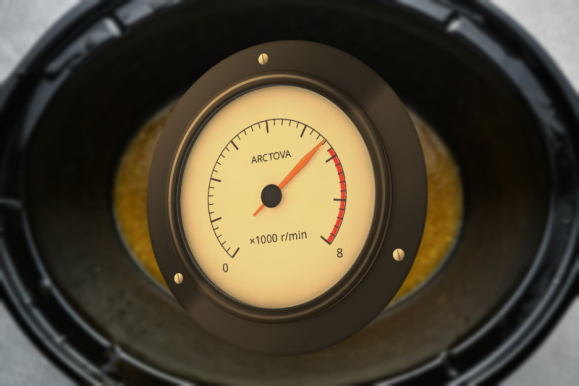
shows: 5600 rpm
